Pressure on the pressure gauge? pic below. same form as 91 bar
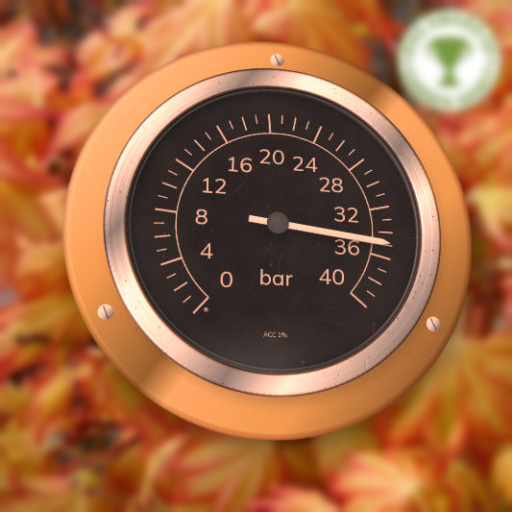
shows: 35 bar
